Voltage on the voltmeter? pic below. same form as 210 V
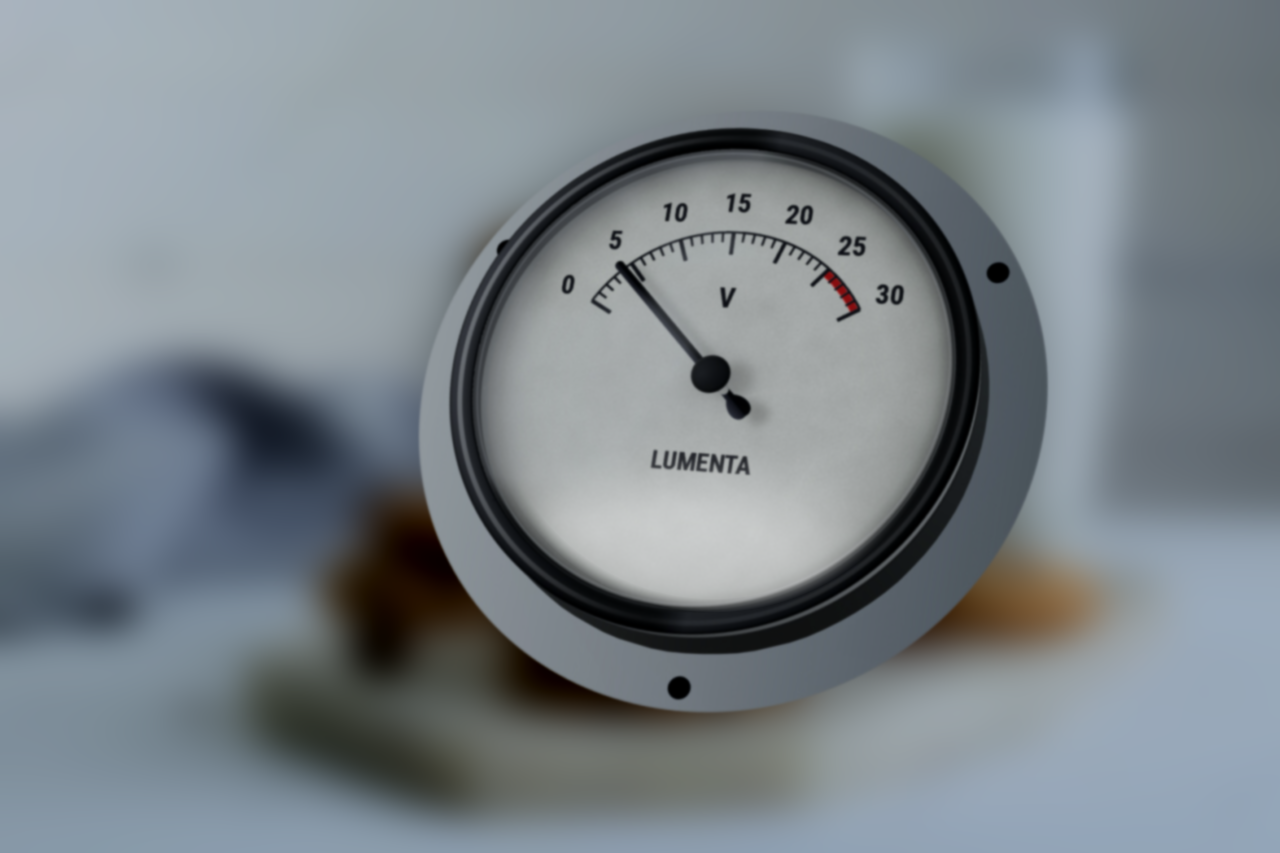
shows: 4 V
